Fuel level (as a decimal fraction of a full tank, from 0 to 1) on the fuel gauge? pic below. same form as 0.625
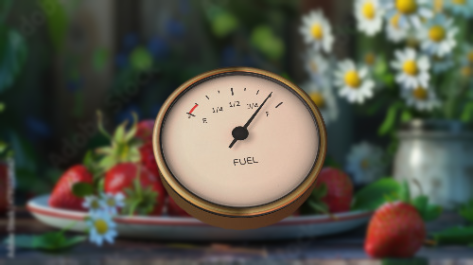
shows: 0.875
